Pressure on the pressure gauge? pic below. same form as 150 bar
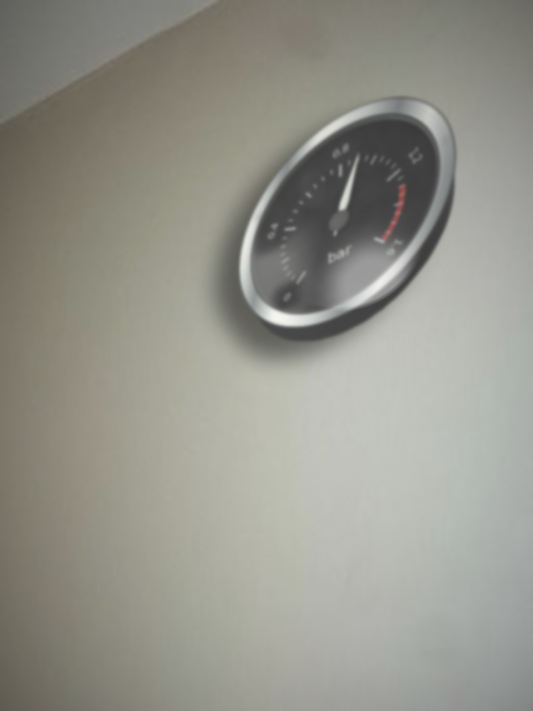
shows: 0.9 bar
